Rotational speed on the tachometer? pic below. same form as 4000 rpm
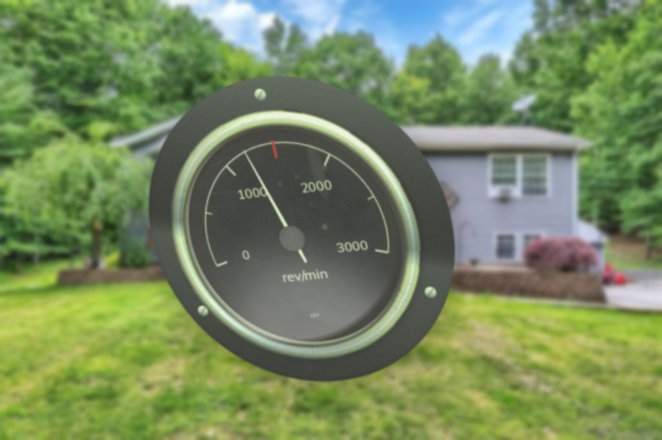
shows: 1250 rpm
